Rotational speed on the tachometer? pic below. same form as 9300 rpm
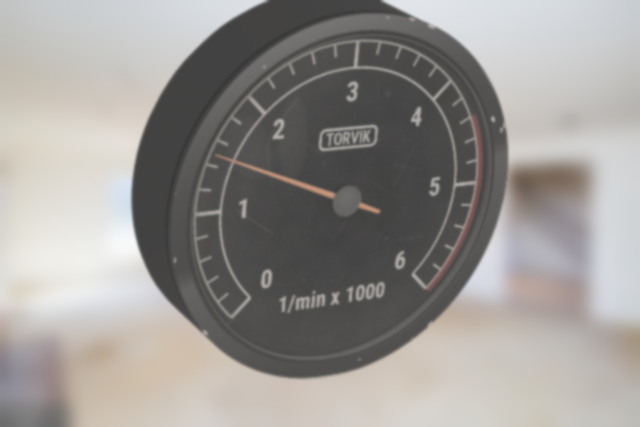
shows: 1500 rpm
